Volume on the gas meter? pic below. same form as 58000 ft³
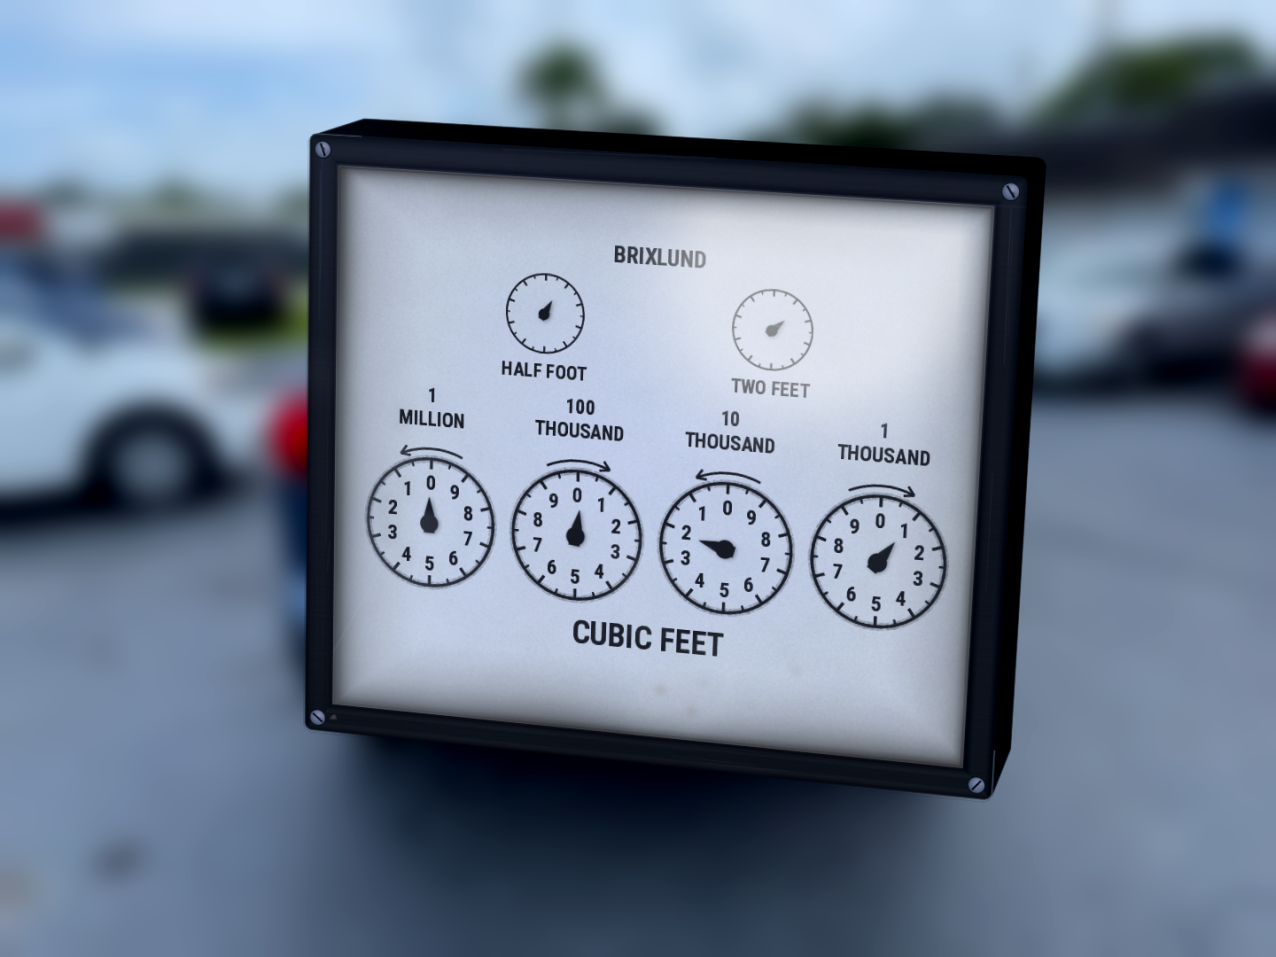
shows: 2100 ft³
